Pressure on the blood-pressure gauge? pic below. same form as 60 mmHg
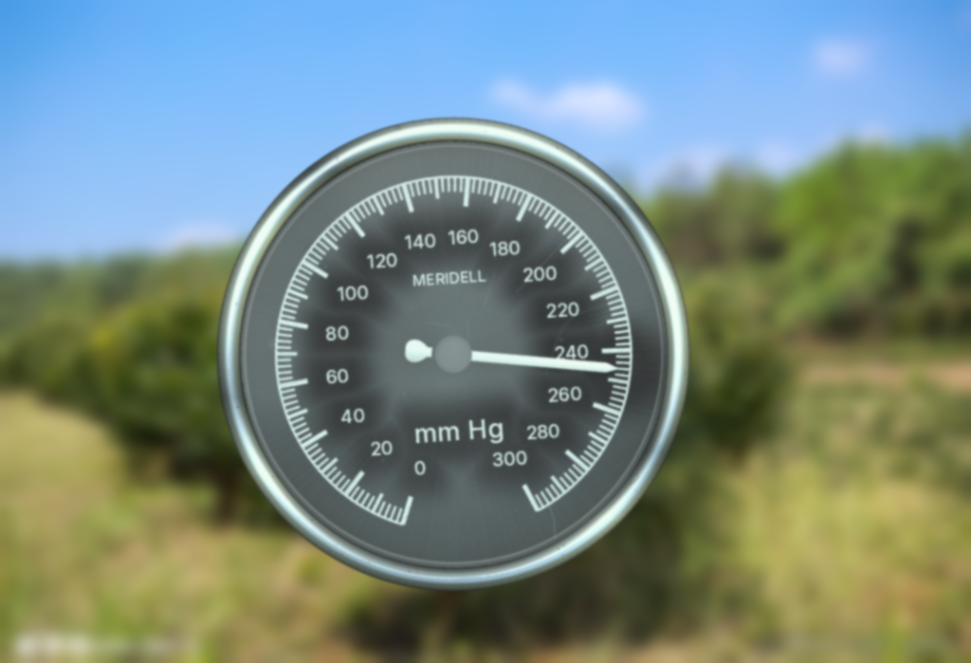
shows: 246 mmHg
